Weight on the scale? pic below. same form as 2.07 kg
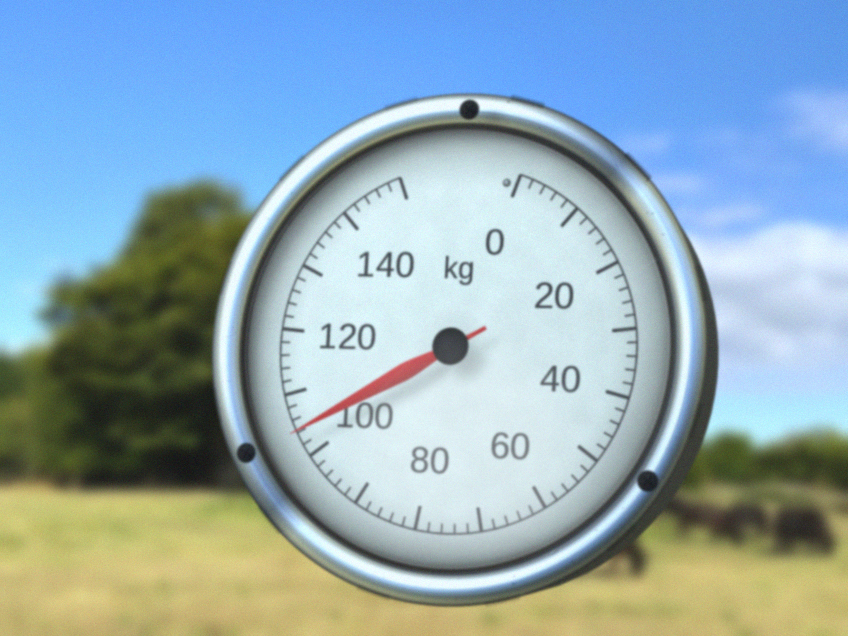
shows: 104 kg
